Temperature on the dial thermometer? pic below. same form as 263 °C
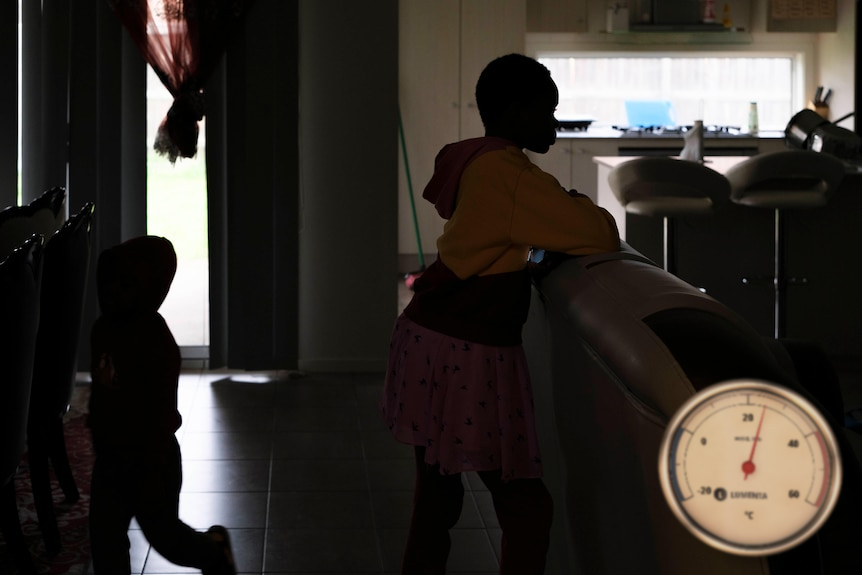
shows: 25 °C
